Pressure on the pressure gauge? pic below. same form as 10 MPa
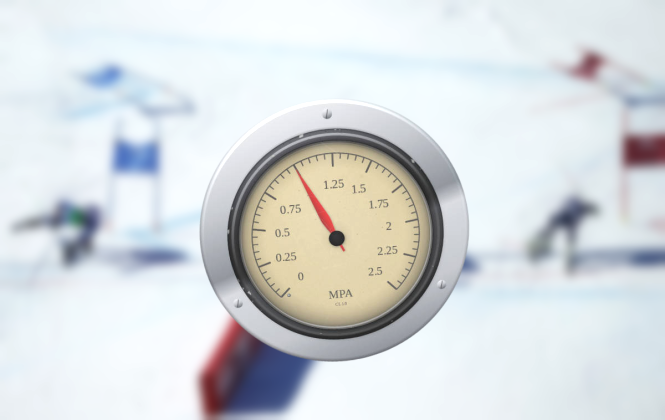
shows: 1 MPa
